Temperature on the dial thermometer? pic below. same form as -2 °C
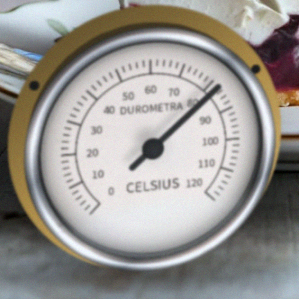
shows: 82 °C
